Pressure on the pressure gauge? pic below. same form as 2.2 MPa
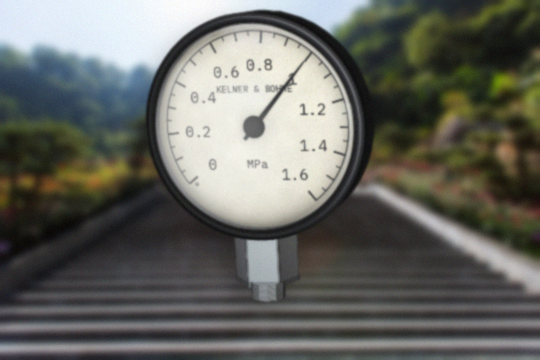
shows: 1 MPa
